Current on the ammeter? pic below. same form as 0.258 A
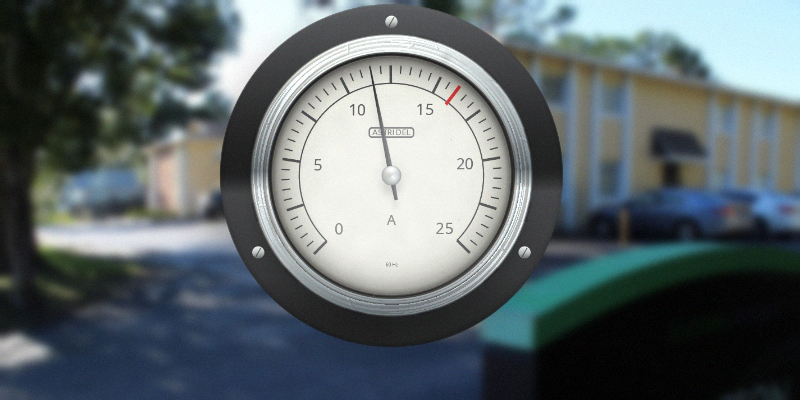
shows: 11.5 A
